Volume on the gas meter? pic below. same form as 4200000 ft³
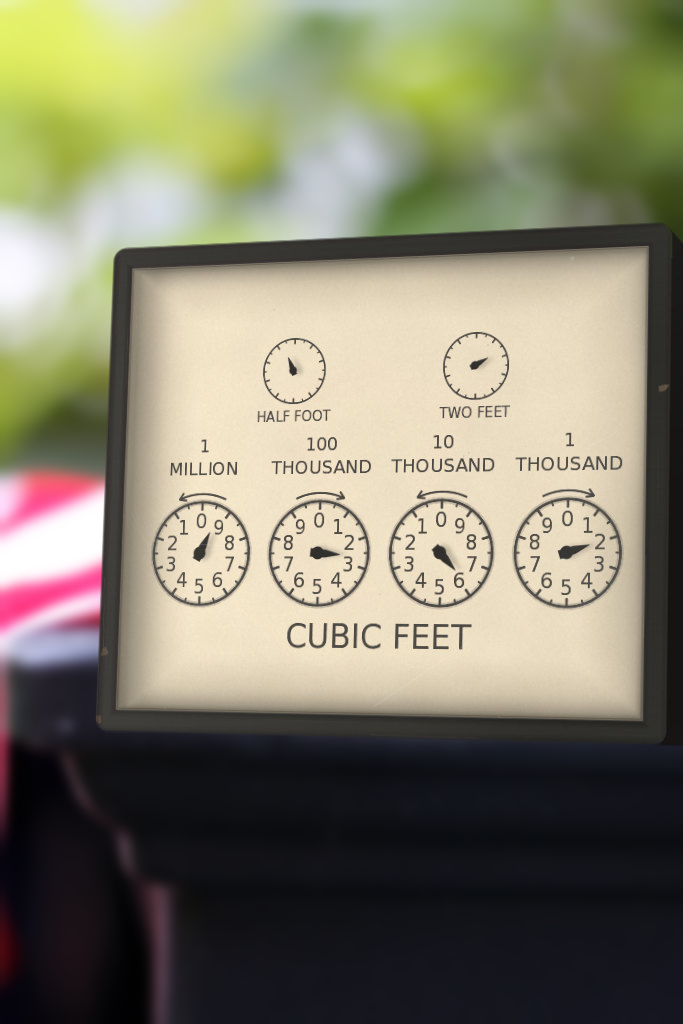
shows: 926200 ft³
